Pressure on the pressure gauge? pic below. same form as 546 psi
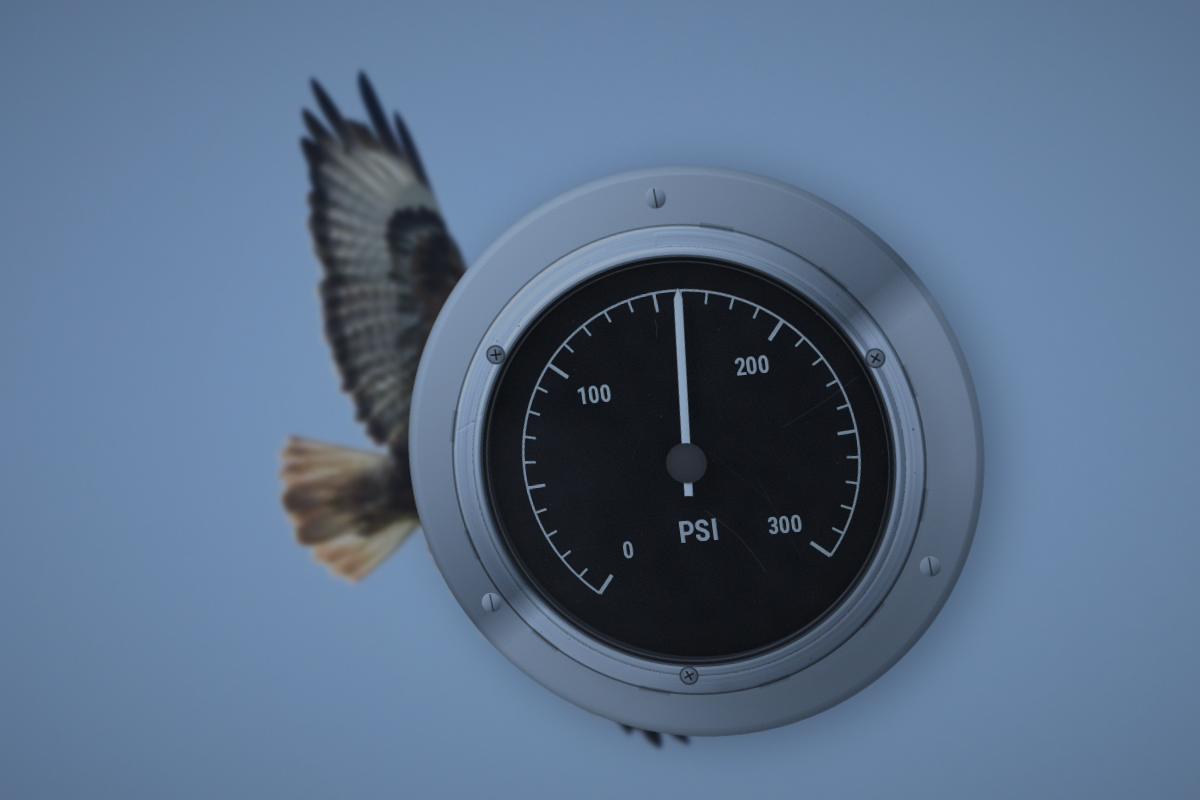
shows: 160 psi
